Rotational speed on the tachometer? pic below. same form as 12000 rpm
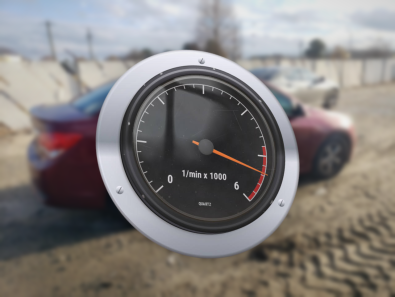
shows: 5400 rpm
